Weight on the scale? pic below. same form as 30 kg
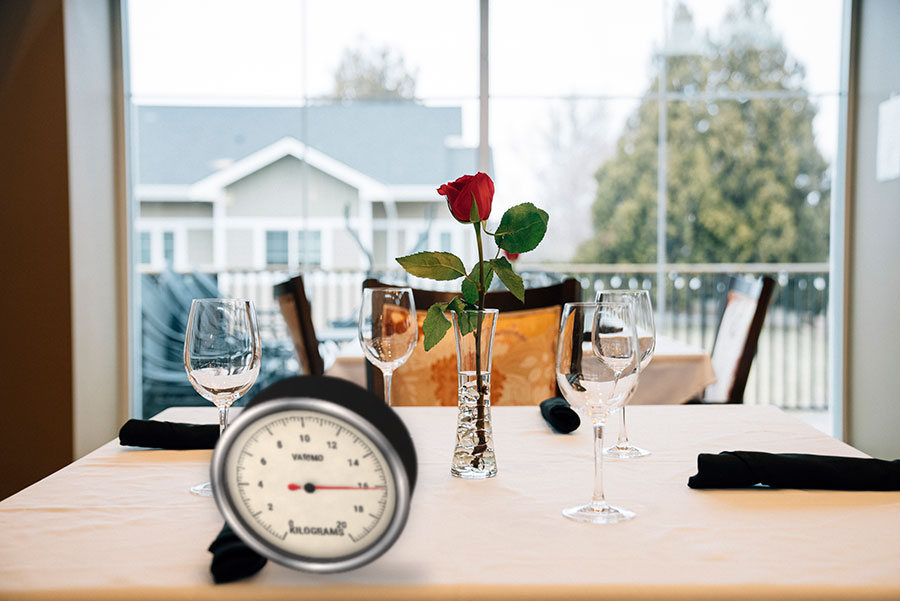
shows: 16 kg
